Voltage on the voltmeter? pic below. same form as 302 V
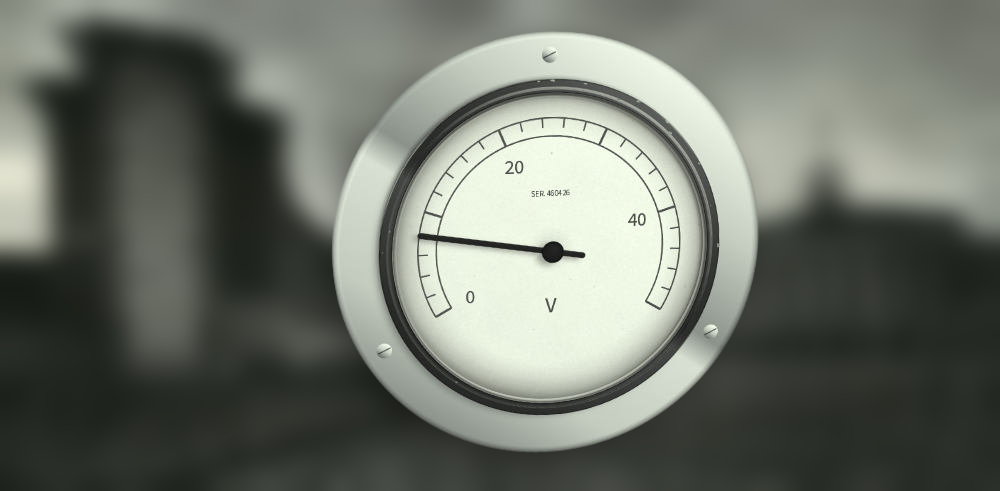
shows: 8 V
